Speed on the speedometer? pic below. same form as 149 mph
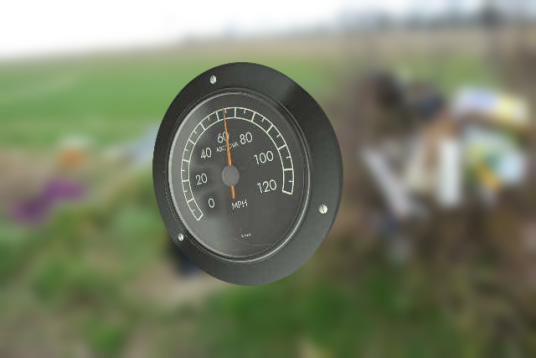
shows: 65 mph
